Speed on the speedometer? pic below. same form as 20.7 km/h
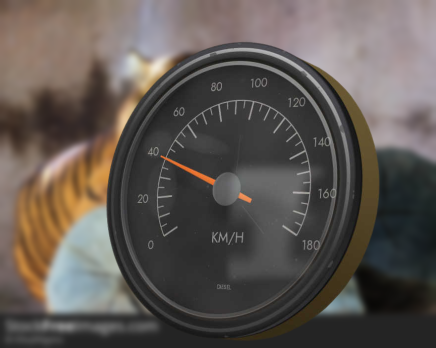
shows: 40 km/h
